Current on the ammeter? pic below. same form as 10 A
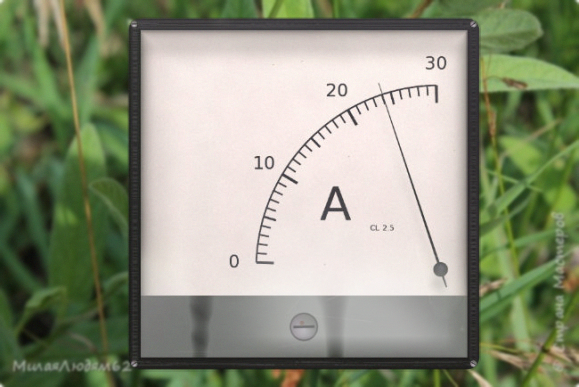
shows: 24 A
